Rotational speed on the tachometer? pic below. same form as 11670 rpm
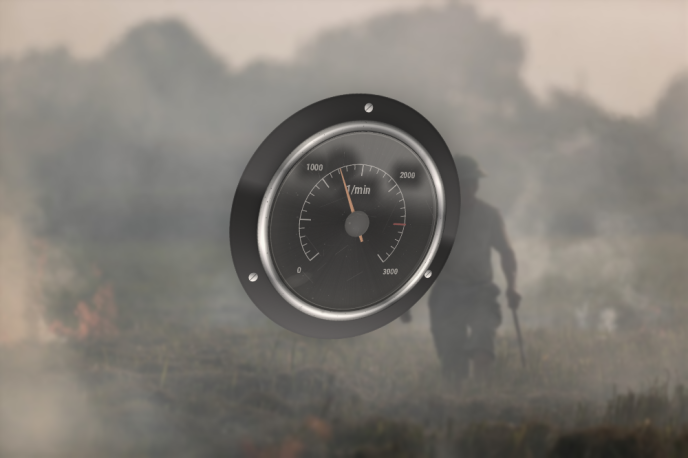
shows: 1200 rpm
